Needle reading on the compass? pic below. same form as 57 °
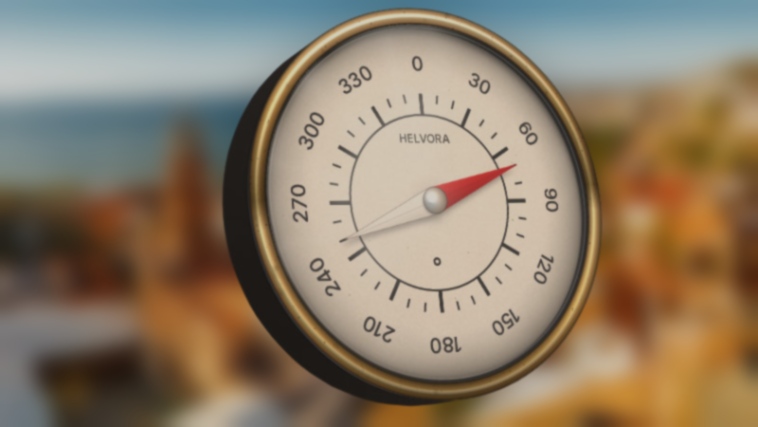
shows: 70 °
